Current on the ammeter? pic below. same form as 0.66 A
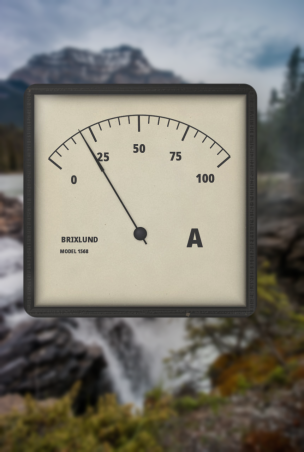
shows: 20 A
